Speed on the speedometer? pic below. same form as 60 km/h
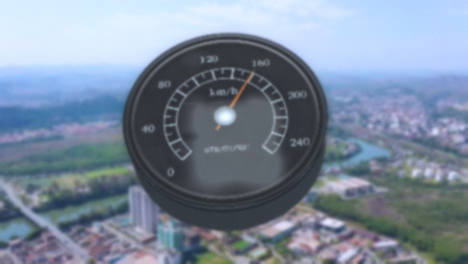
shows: 160 km/h
